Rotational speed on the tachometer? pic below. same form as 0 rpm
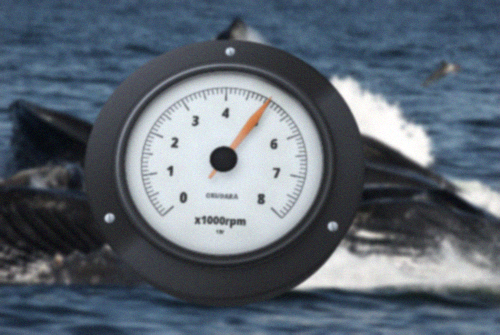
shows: 5000 rpm
